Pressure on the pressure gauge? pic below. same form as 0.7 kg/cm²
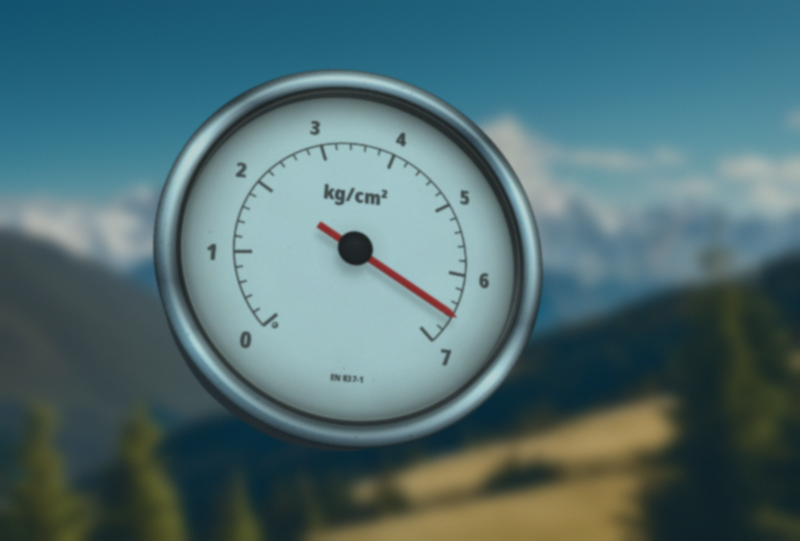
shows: 6.6 kg/cm²
